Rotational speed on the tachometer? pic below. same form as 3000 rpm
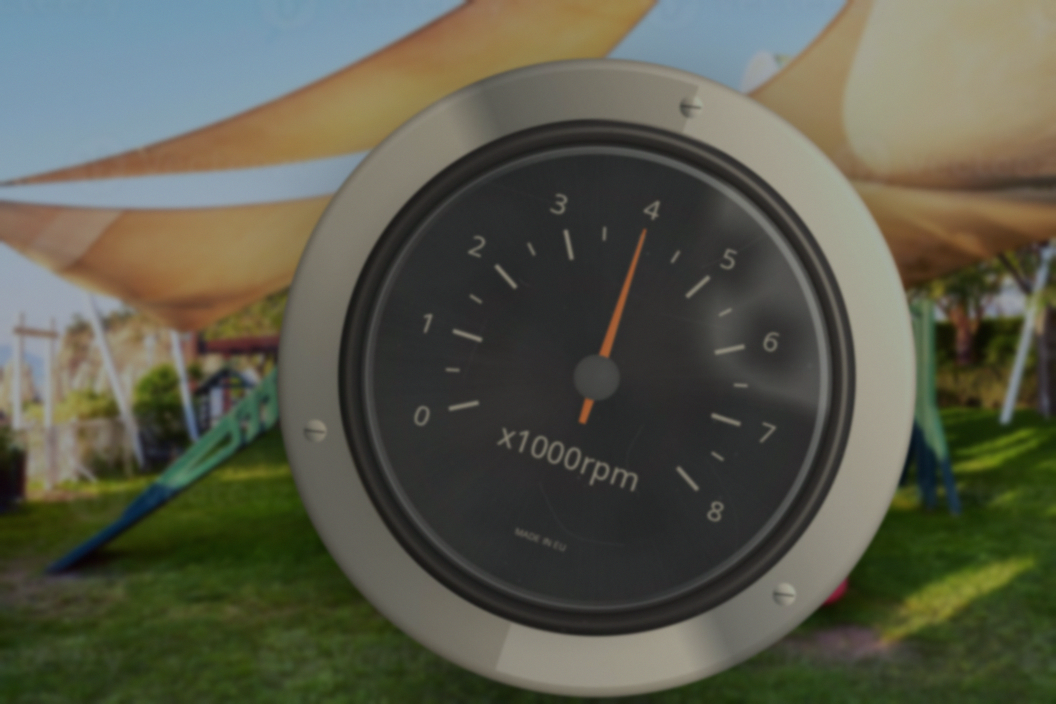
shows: 4000 rpm
